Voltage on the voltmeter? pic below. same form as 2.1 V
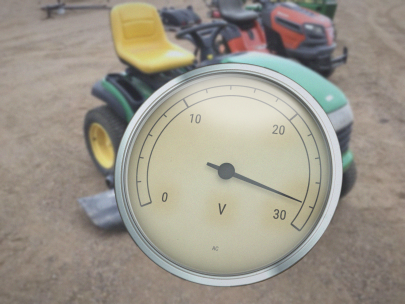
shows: 28 V
